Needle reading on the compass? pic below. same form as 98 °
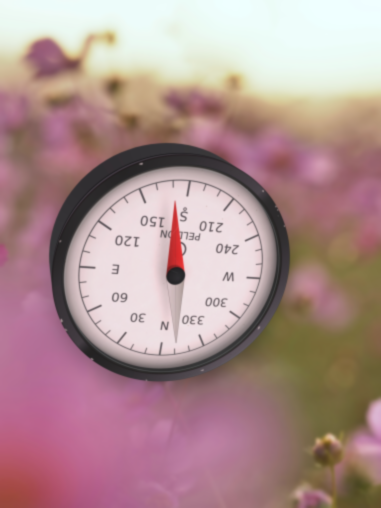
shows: 170 °
